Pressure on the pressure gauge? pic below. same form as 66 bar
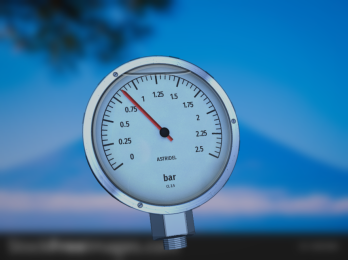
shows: 0.85 bar
